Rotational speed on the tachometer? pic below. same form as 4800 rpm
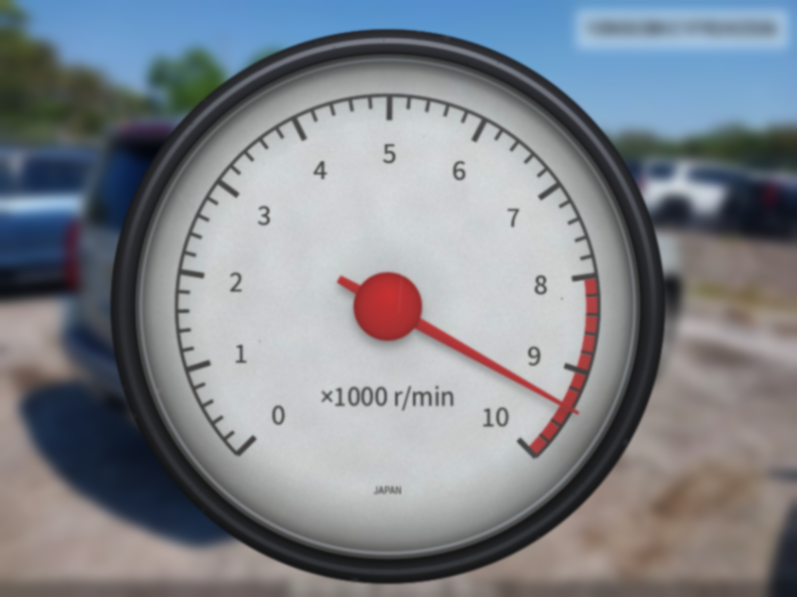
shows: 9400 rpm
